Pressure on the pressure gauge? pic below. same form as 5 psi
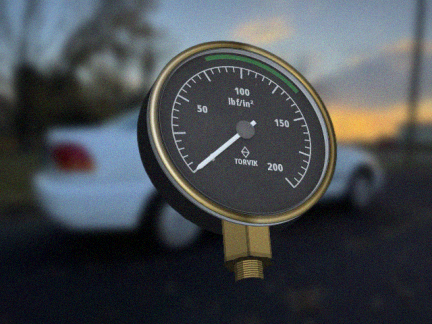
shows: 0 psi
